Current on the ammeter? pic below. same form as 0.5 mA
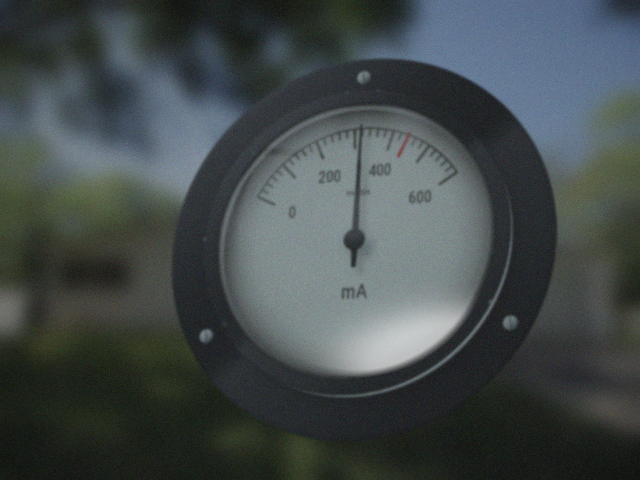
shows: 320 mA
